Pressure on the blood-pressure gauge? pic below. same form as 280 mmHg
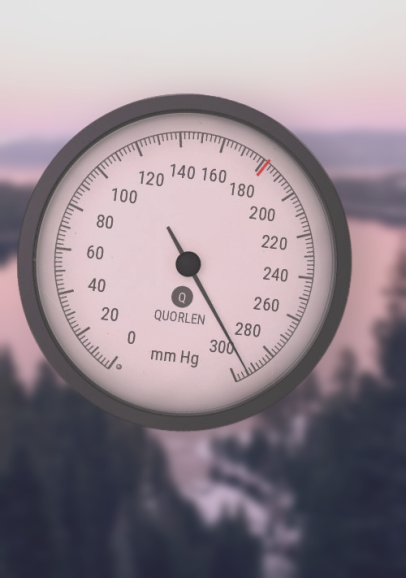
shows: 294 mmHg
